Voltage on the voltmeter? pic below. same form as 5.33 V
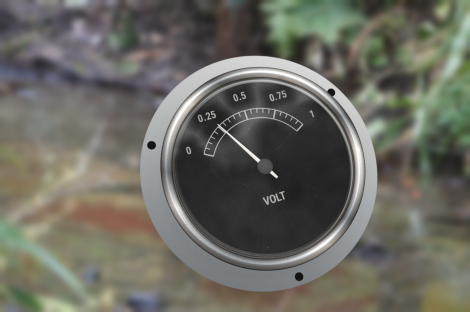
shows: 0.25 V
